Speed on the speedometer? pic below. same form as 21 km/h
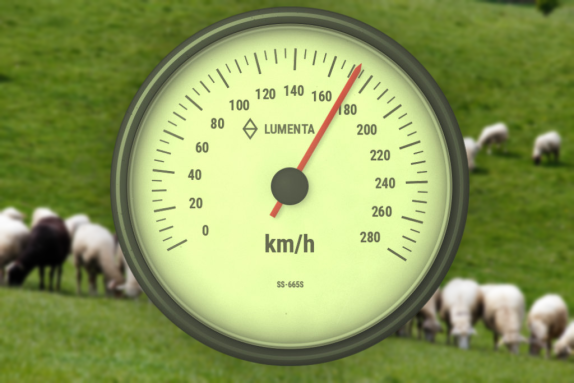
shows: 172.5 km/h
